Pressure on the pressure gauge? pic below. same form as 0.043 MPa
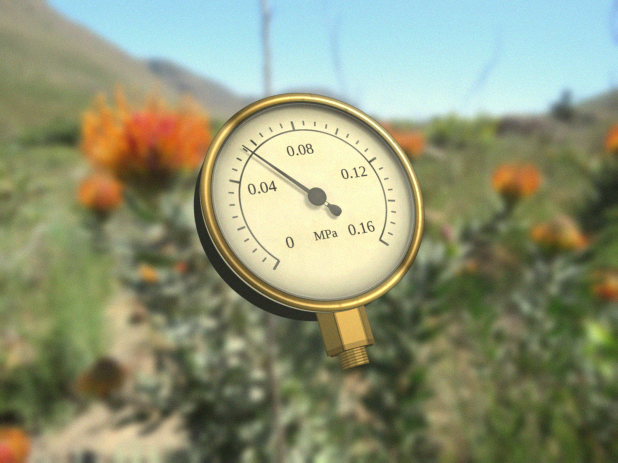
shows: 0.055 MPa
